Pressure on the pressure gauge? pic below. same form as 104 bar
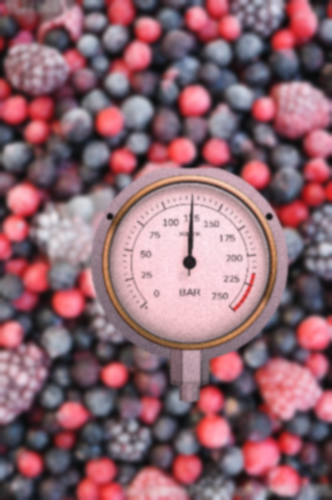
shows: 125 bar
